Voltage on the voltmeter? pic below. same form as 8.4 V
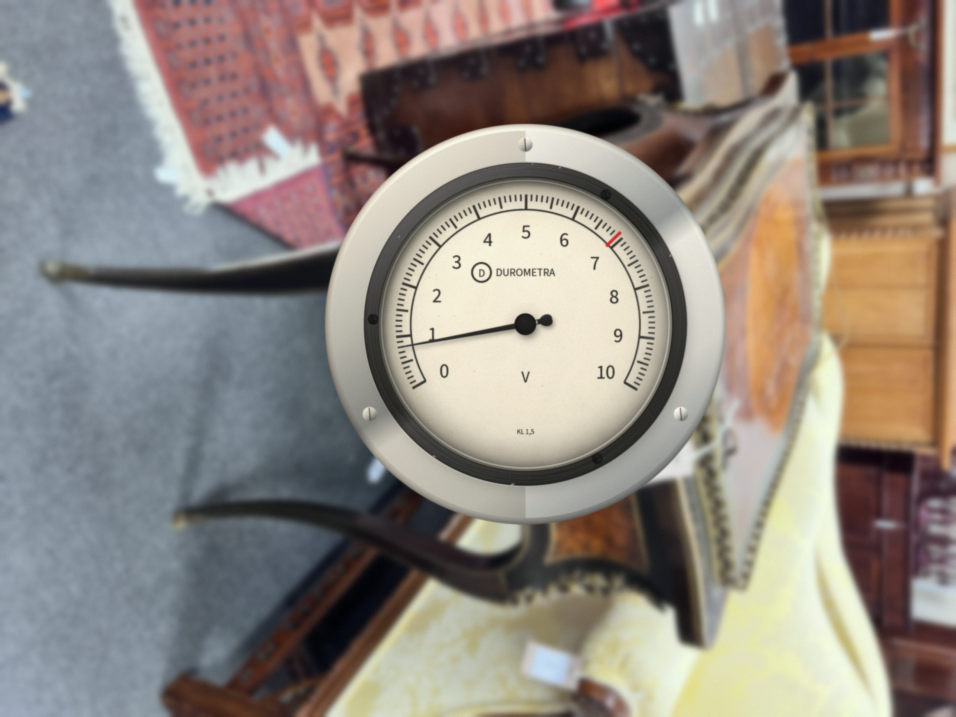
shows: 0.8 V
